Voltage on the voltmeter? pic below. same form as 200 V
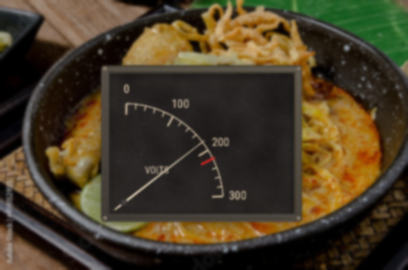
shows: 180 V
